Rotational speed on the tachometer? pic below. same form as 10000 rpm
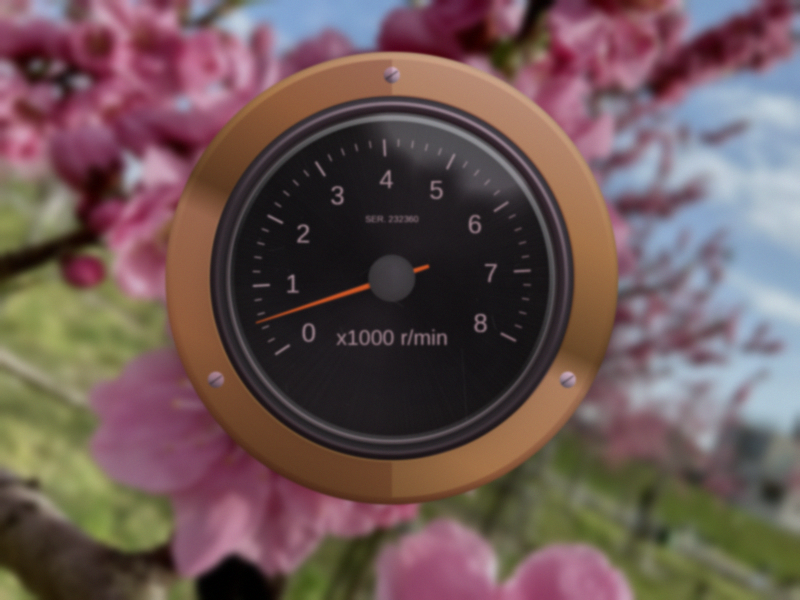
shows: 500 rpm
